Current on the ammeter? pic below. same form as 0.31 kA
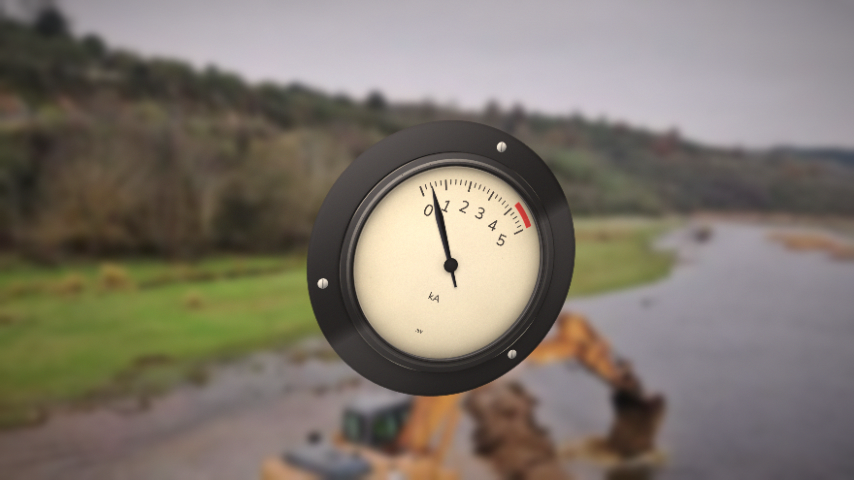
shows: 0.4 kA
